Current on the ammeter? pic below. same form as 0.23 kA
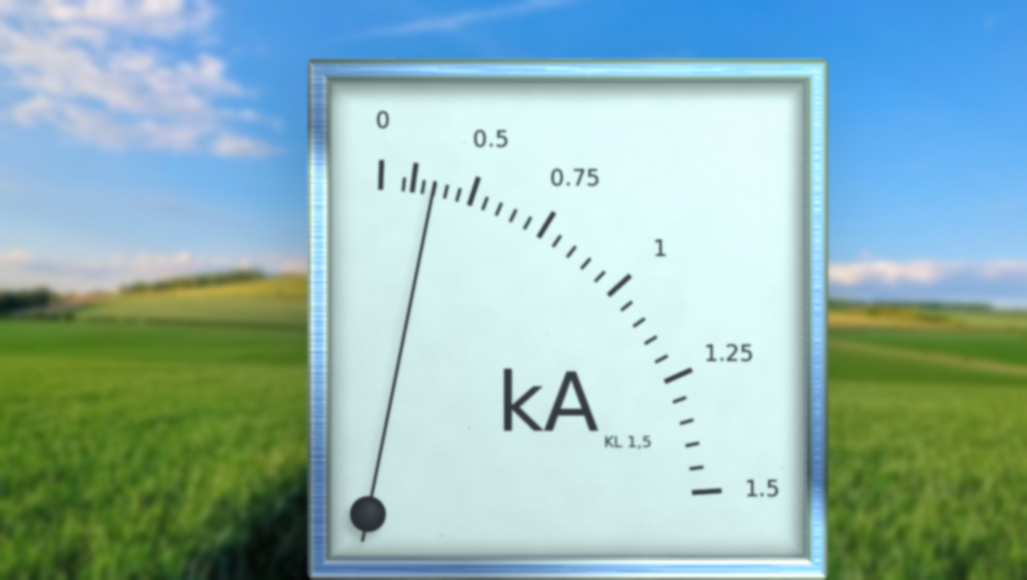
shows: 0.35 kA
